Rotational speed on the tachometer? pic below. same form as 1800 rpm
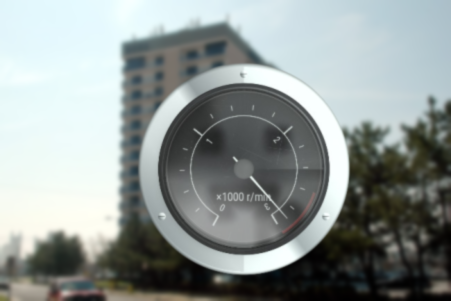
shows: 2900 rpm
